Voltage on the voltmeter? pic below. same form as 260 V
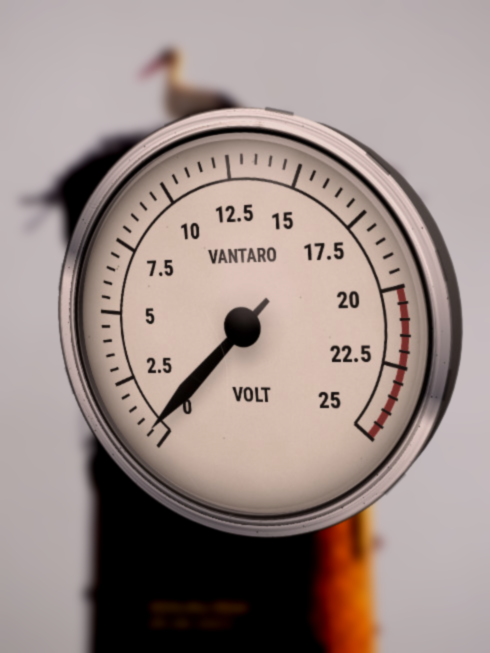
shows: 0.5 V
